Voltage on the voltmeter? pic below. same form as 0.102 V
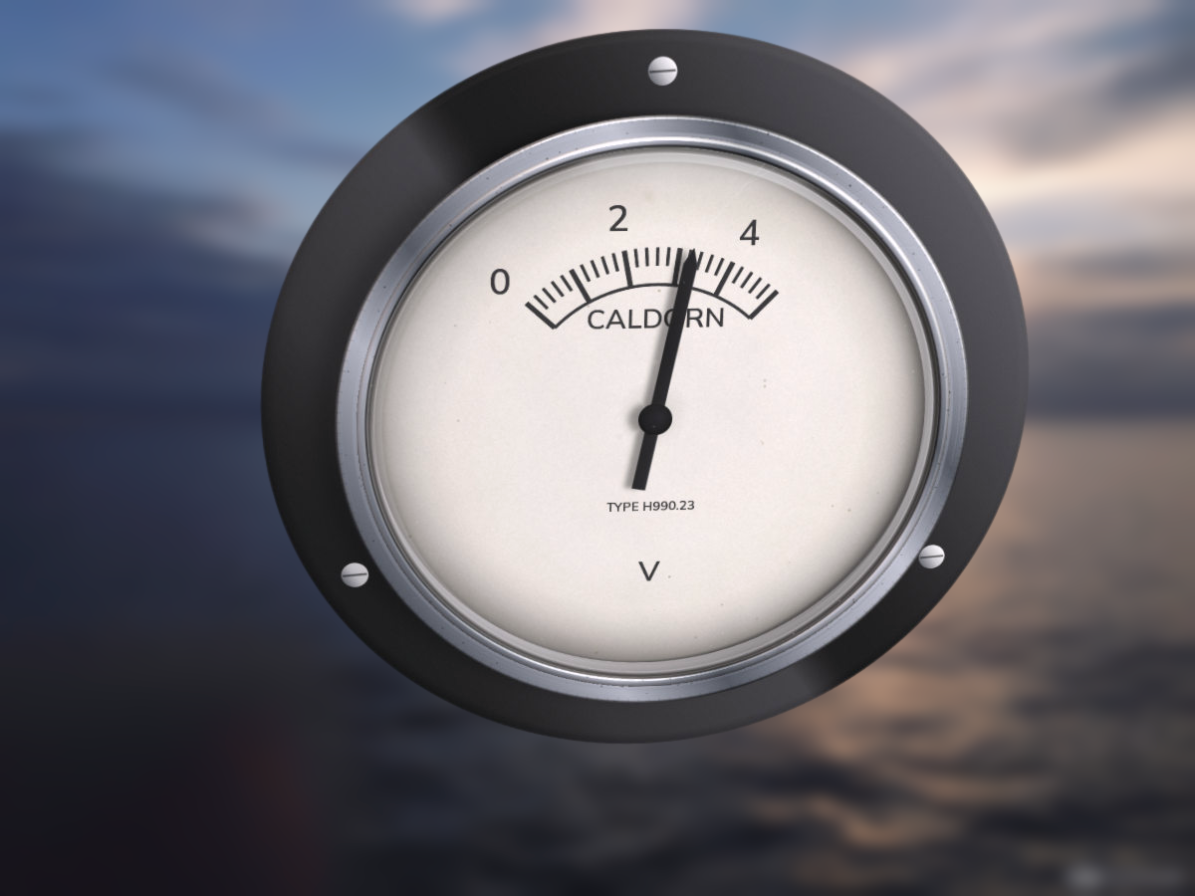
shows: 3.2 V
